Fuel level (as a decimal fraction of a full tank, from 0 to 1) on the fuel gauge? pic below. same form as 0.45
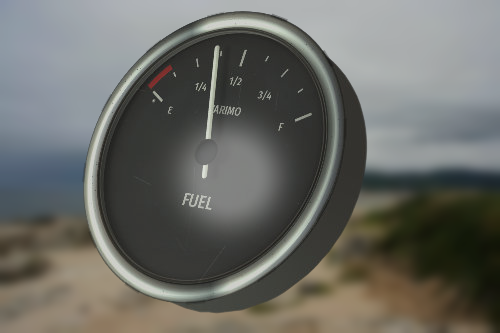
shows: 0.375
